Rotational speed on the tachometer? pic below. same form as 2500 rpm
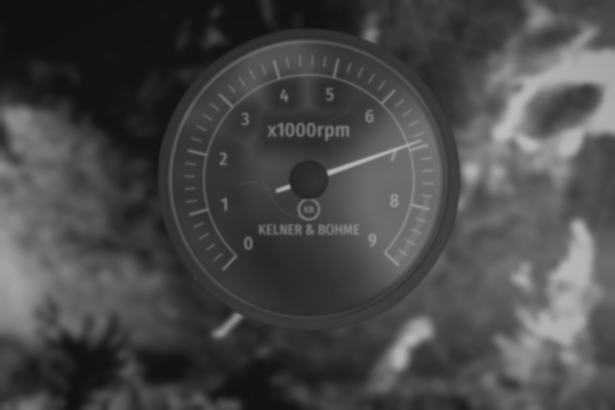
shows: 6900 rpm
